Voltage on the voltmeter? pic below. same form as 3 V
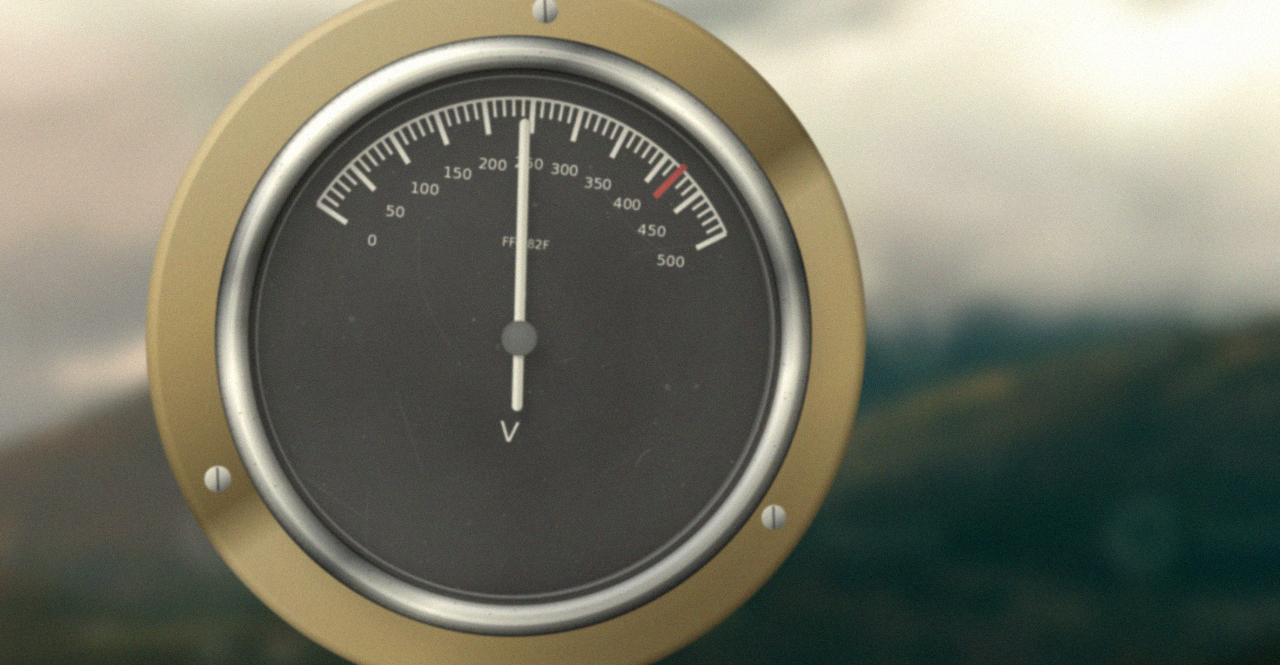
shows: 240 V
